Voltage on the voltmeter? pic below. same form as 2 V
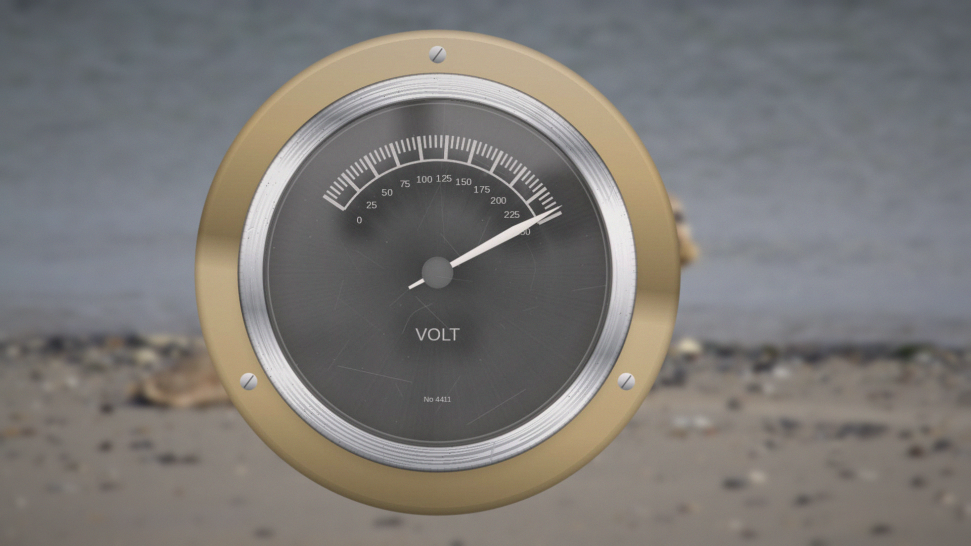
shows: 245 V
